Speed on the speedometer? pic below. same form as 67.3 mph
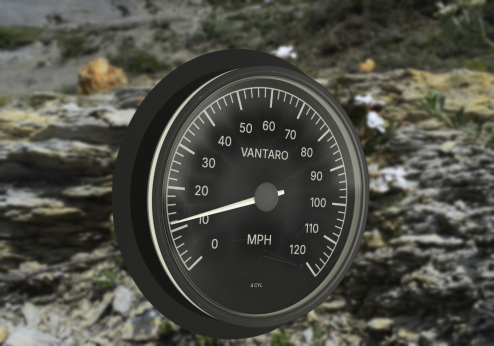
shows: 12 mph
